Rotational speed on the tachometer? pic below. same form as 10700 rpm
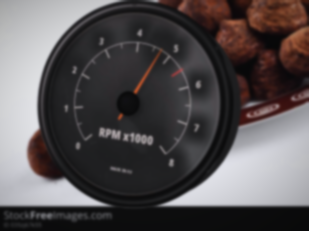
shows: 4750 rpm
